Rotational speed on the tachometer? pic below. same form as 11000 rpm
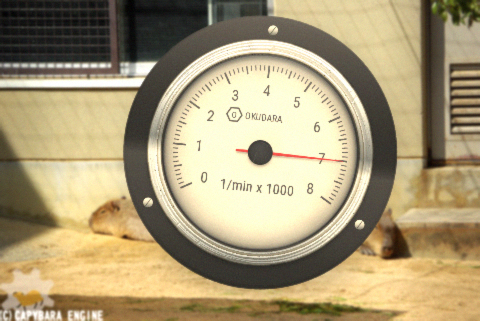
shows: 7000 rpm
